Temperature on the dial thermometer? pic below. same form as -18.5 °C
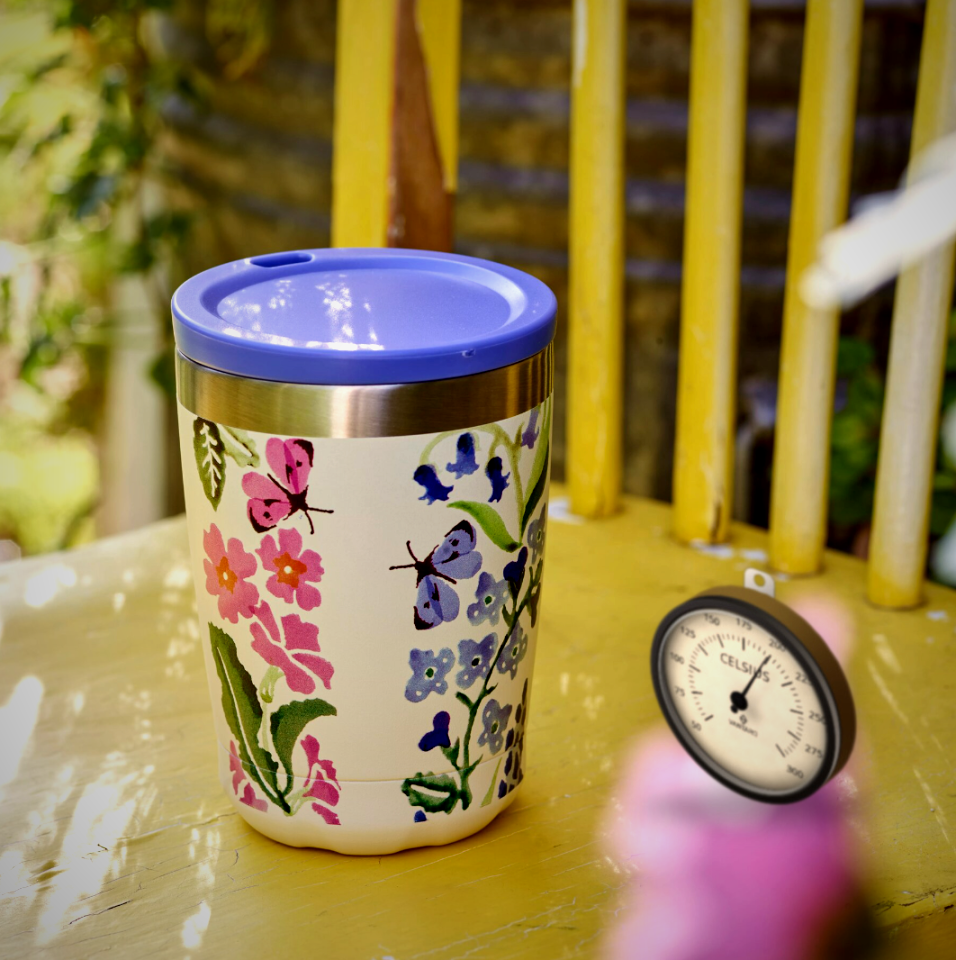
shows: 200 °C
